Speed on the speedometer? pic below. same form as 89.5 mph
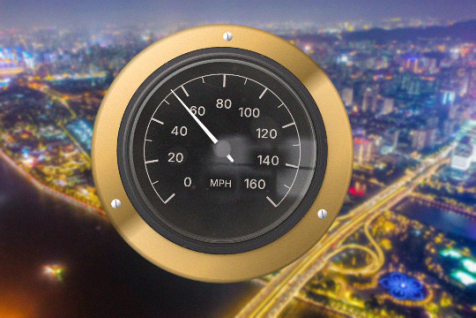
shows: 55 mph
